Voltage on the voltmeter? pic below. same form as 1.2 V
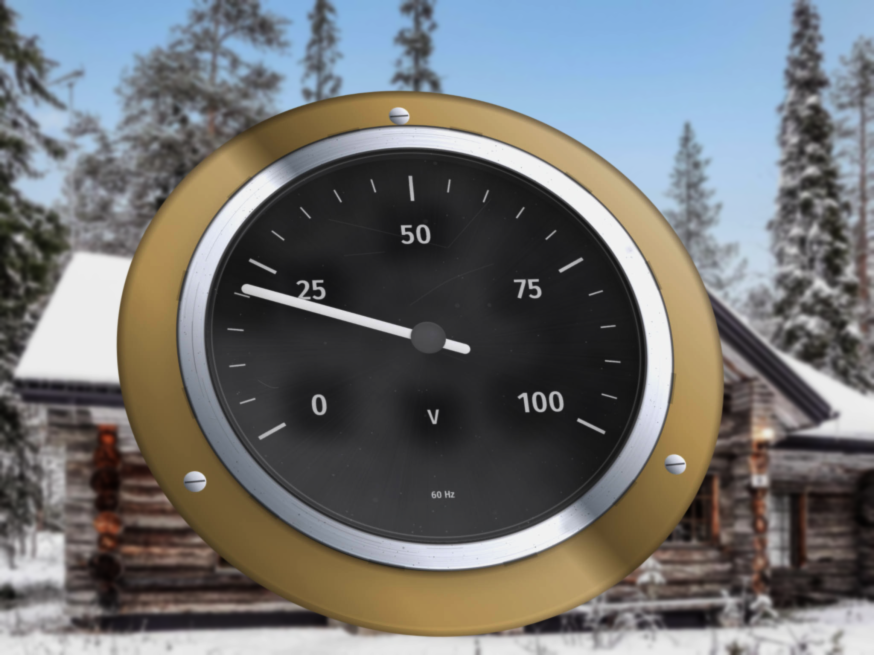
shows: 20 V
